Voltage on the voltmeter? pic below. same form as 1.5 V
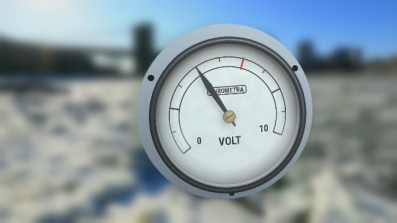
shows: 4 V
